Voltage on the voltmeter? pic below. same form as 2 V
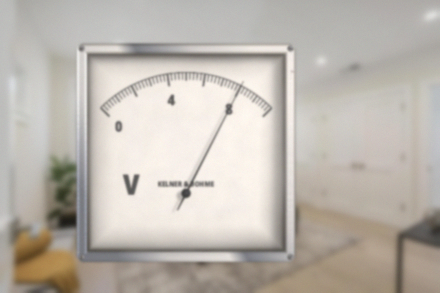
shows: 8 V
